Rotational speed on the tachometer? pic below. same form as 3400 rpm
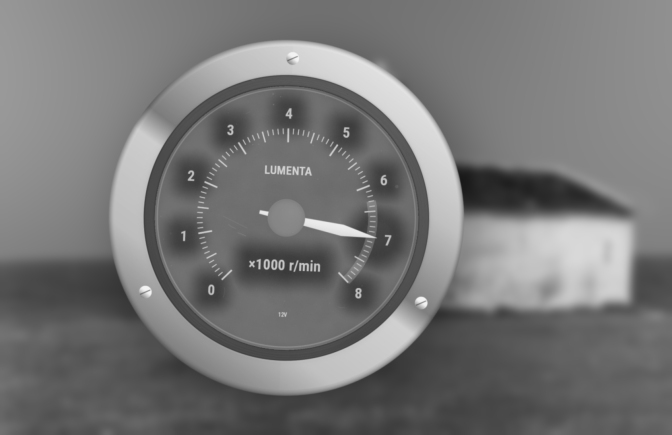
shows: 7000 rpm
